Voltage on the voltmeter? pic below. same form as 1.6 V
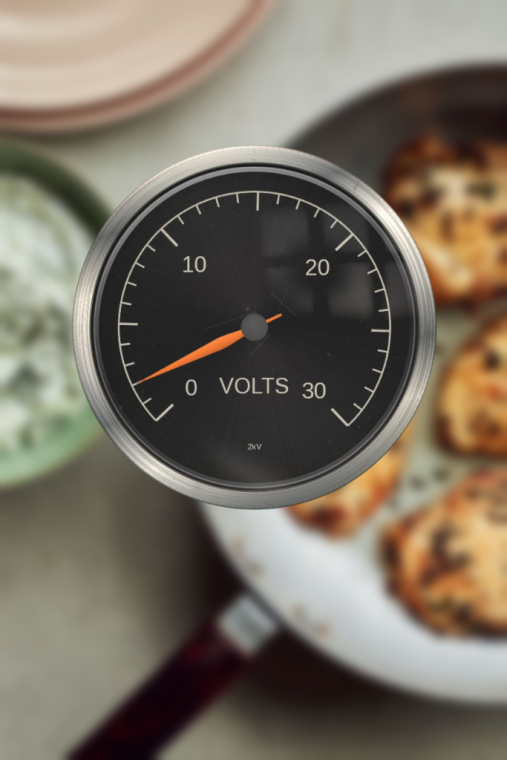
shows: 2 V
